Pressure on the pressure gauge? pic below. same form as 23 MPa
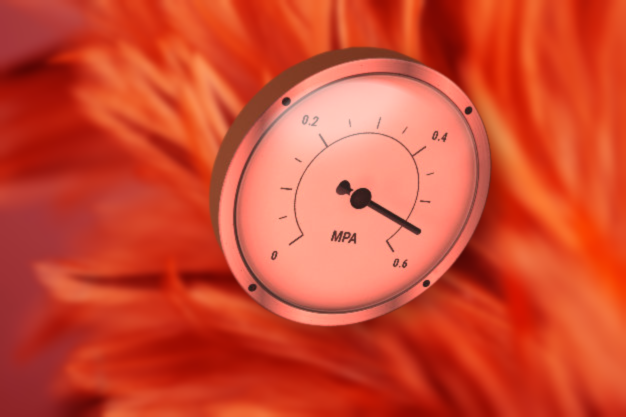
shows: 0.55 MPa
